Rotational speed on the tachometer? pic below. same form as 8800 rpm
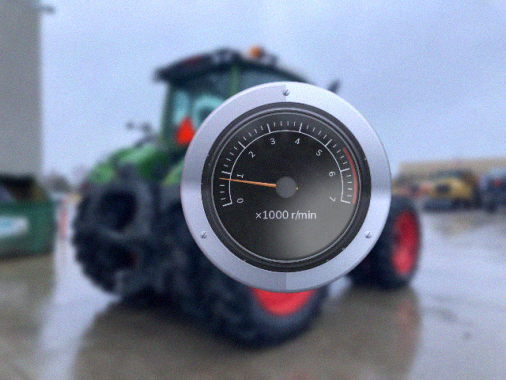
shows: 800 rpm
